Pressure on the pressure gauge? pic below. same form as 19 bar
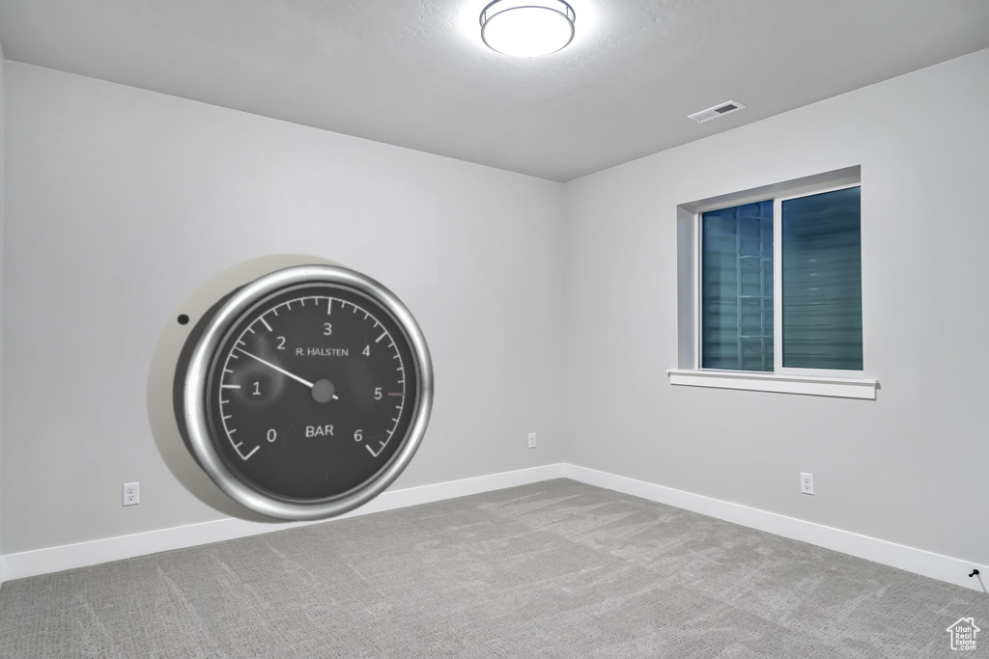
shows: 1.5 bar
